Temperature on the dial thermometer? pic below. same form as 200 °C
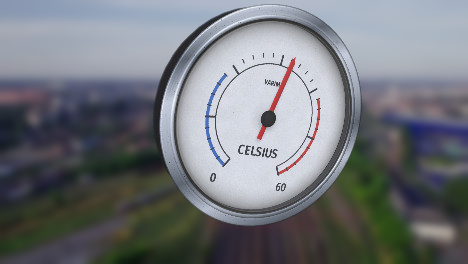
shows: 32 °C
